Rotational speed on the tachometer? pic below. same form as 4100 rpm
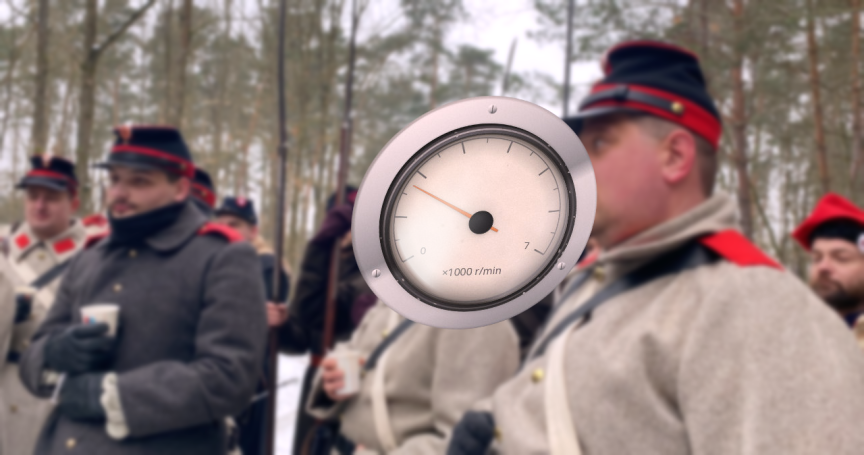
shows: 1750 rpm
